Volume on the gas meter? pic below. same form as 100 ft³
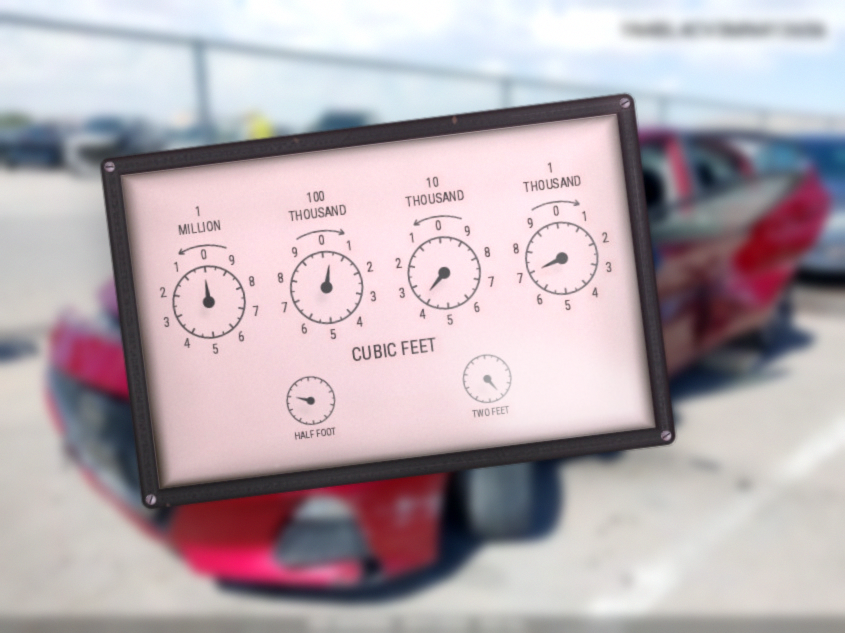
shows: 3700 ft³
